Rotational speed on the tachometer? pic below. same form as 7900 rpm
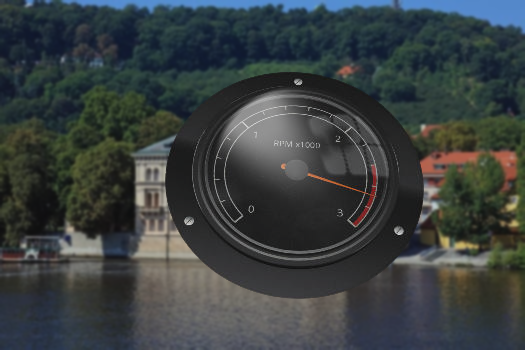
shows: 2700 rpm
